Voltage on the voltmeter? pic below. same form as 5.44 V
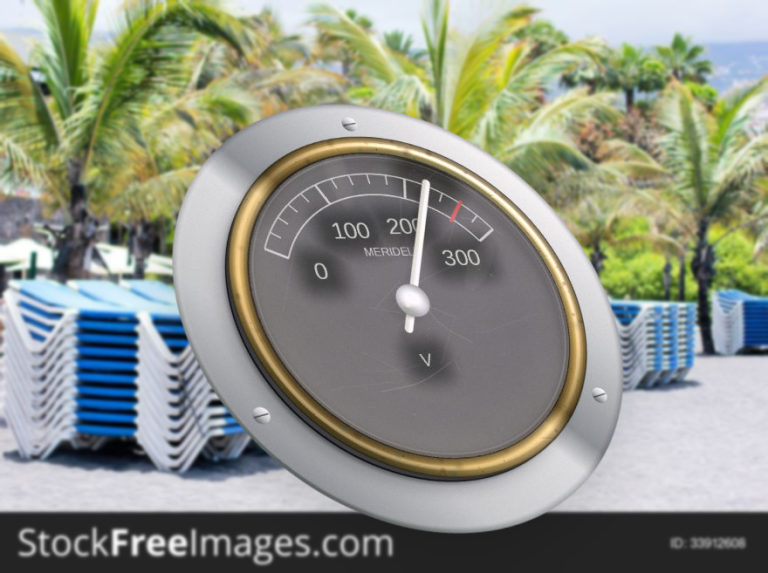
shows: 220 V
